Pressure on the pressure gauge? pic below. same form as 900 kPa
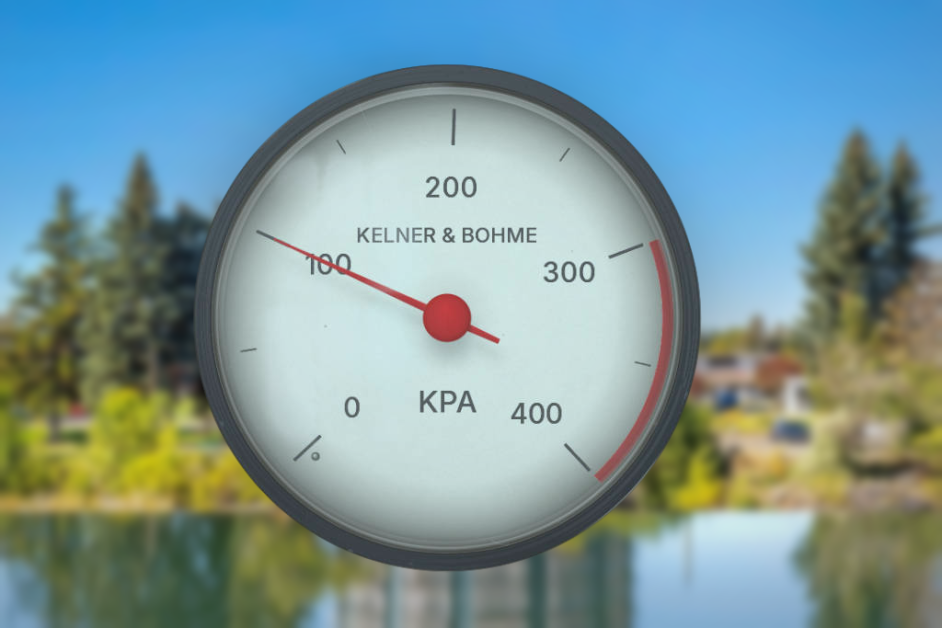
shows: 100 kPa
